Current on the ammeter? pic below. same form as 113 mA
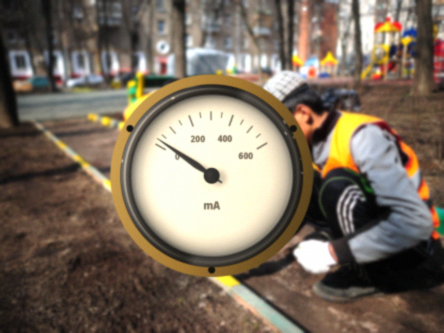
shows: 25 mA
